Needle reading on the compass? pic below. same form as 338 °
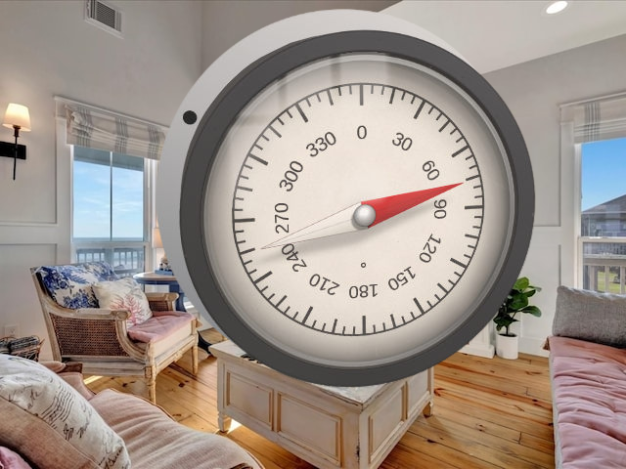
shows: 75 °
